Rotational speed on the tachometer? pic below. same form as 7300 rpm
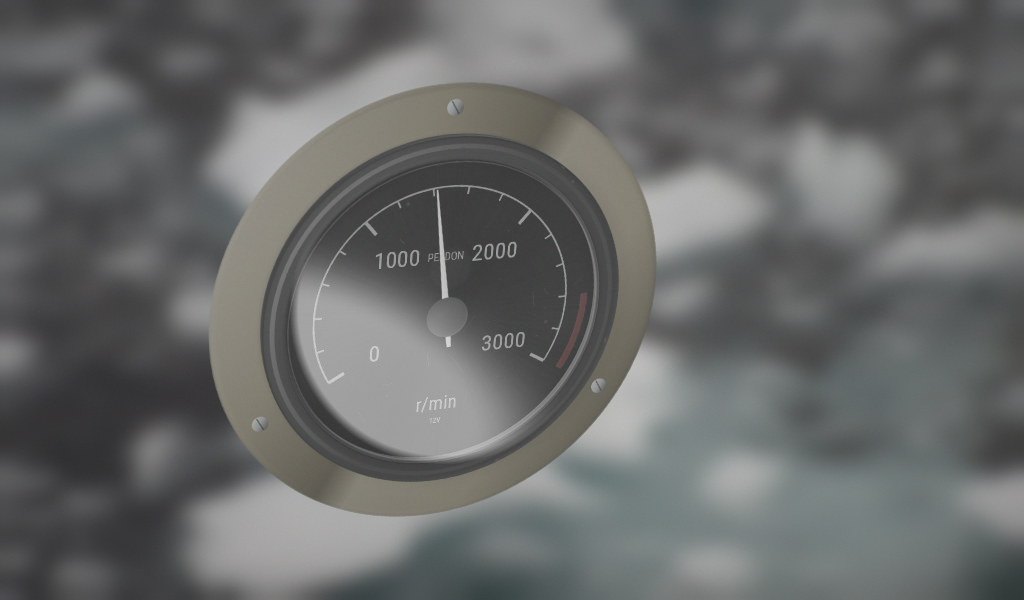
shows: 1400 rpm
